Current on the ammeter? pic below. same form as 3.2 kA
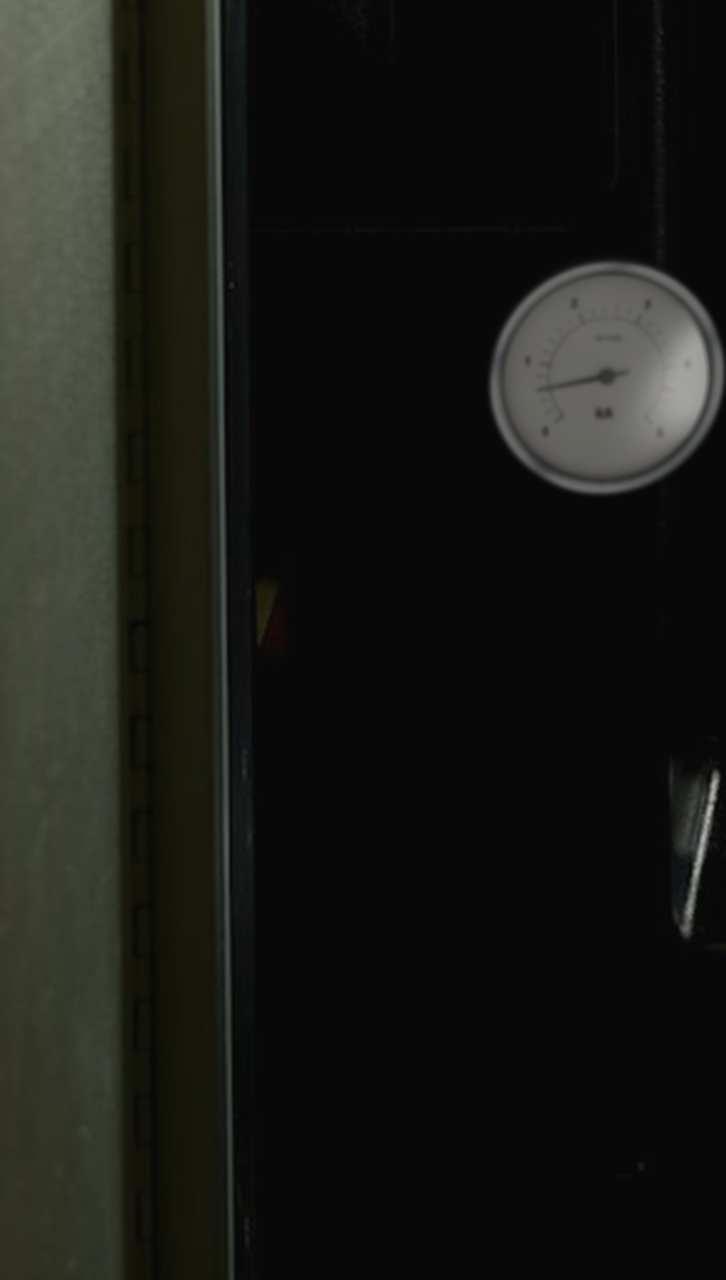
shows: 0.6 kA
